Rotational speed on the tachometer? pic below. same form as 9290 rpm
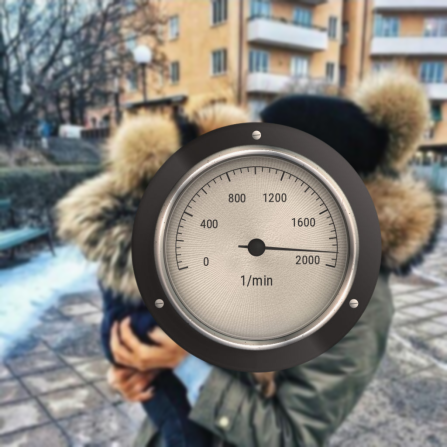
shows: 1900 rpm
